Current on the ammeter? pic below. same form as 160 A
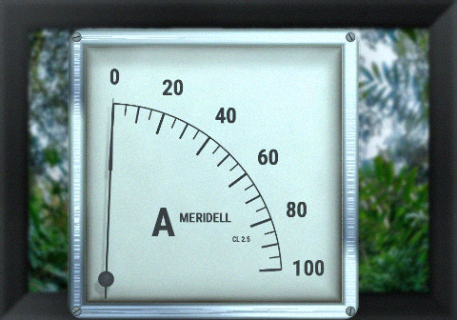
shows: 0 A
